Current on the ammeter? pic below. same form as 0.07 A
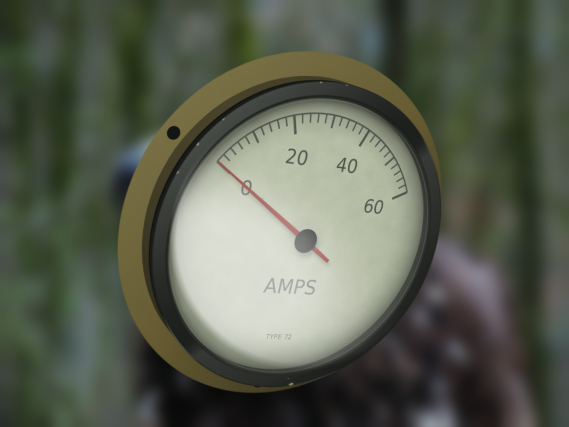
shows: 0 A
